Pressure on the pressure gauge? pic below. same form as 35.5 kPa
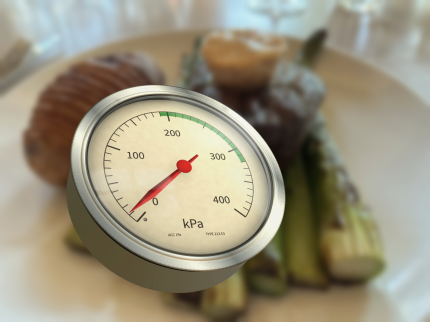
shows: 10 kPa
